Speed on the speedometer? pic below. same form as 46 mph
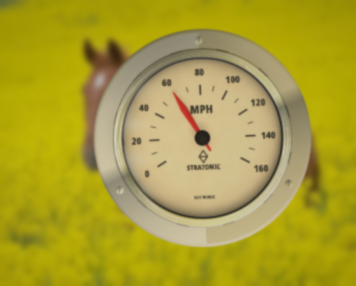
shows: 60 mph
